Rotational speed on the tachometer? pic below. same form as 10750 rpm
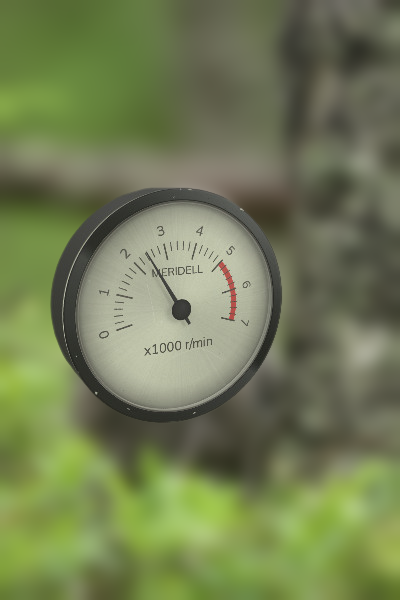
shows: 2400 rpm
